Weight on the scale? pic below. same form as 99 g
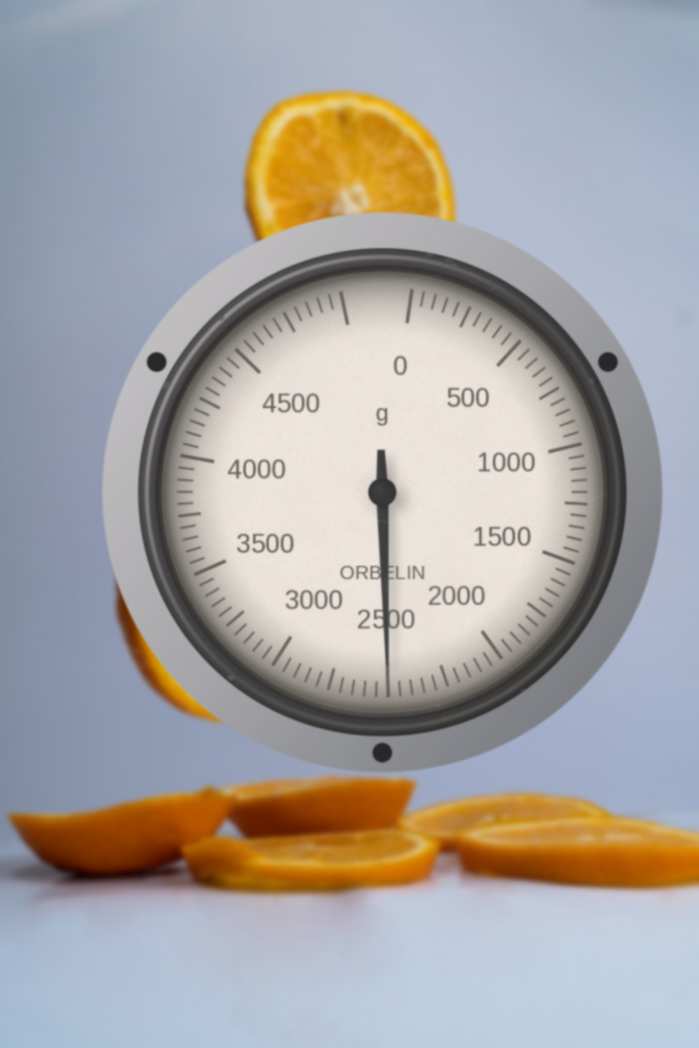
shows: 2500 g
